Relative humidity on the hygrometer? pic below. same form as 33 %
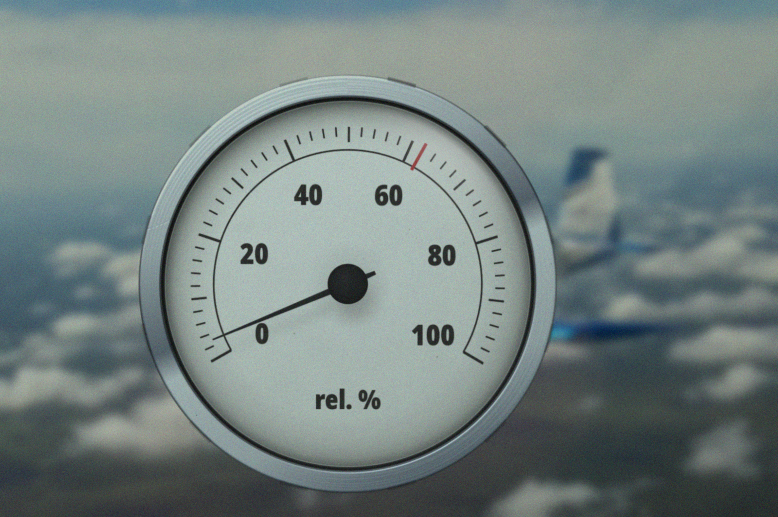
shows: 3 %
